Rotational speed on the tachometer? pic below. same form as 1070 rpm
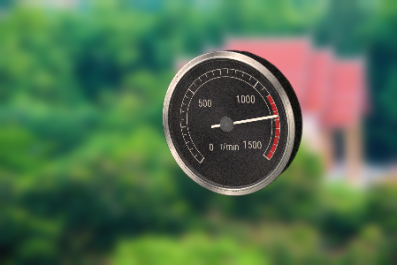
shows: 1225 rpm
